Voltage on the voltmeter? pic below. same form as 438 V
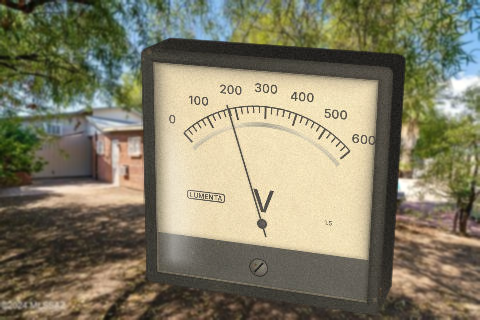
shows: 180 V
